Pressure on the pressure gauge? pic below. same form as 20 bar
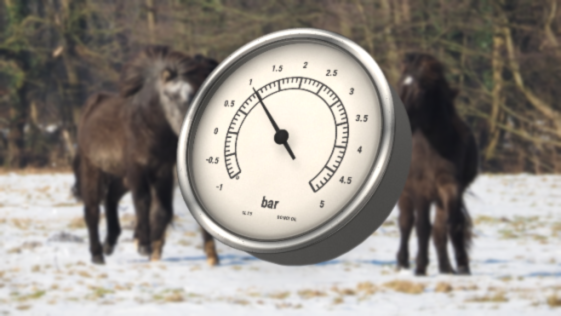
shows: 1 bar
